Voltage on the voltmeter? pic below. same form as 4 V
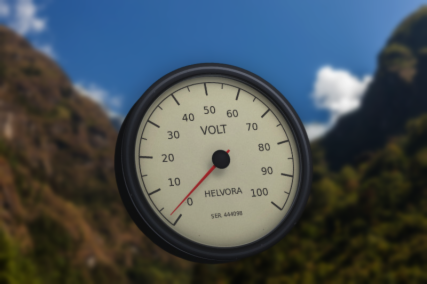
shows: 2.5 V
